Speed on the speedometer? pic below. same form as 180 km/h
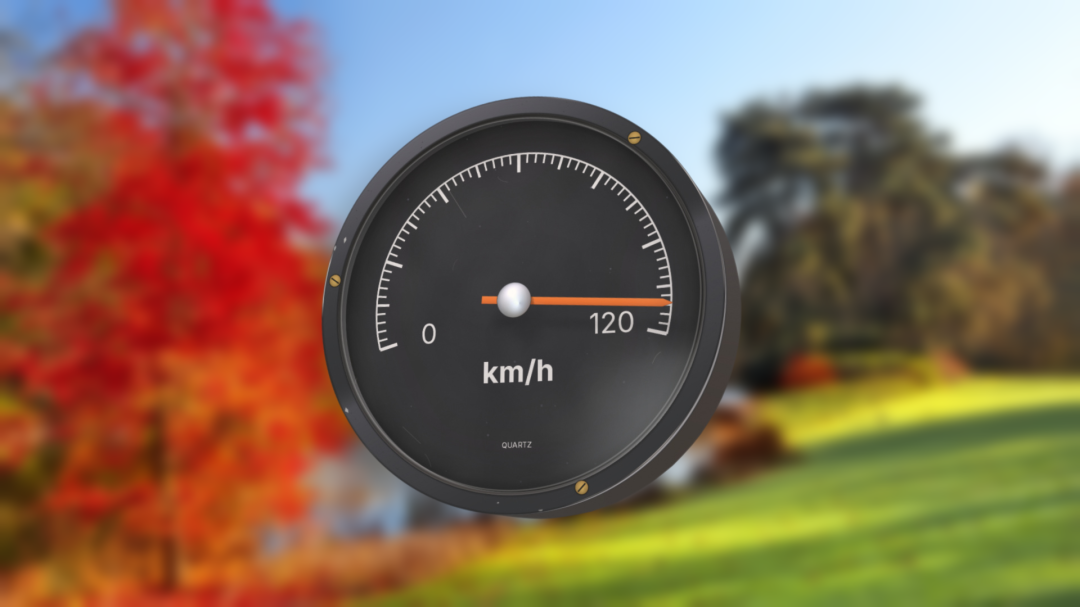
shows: 114 km/h
